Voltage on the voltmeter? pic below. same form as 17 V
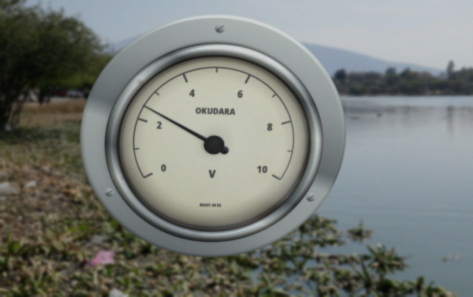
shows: 2.5 V
